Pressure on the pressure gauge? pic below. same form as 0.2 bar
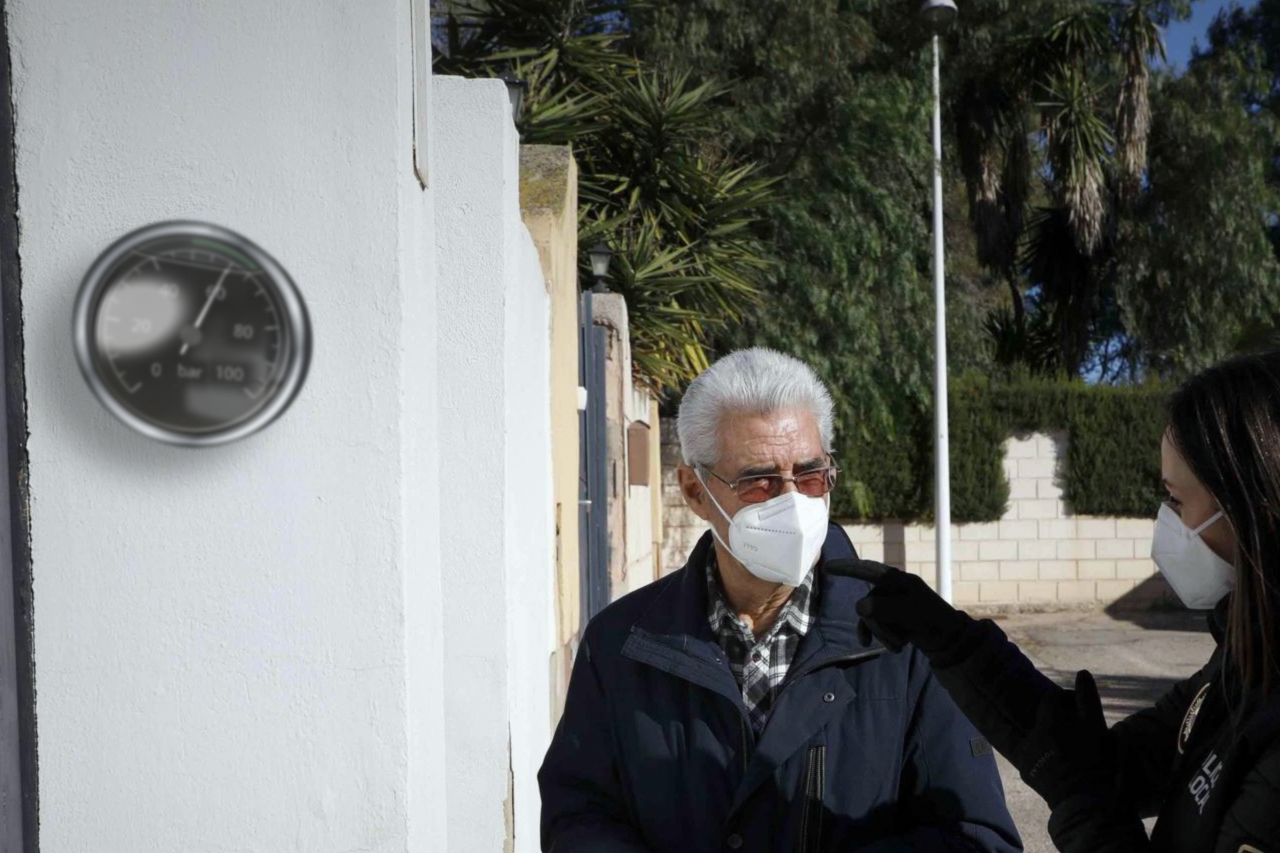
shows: 60 bar
